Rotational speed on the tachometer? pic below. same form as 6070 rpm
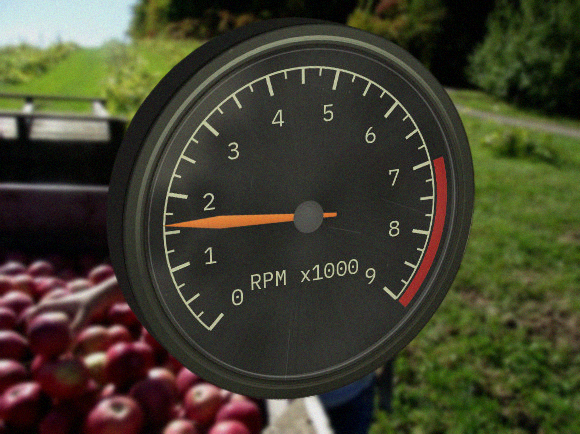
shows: 1625 rpm
